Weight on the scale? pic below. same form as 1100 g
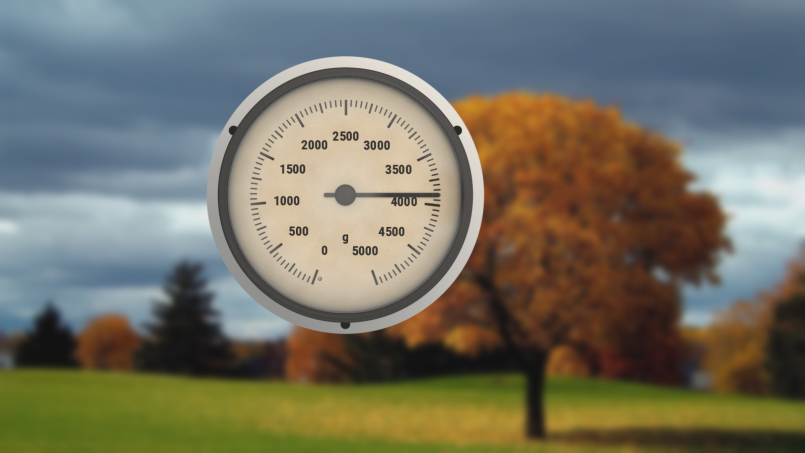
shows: 3900 g
